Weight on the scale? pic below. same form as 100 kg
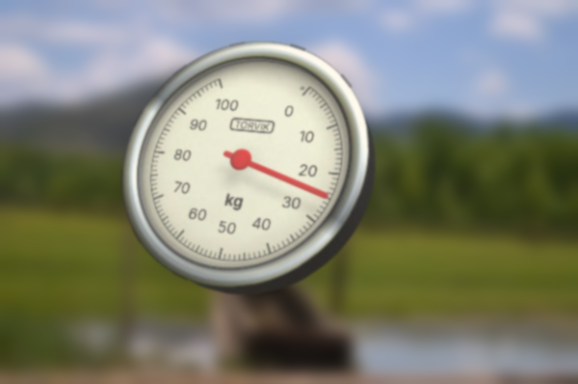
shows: 25 kg
